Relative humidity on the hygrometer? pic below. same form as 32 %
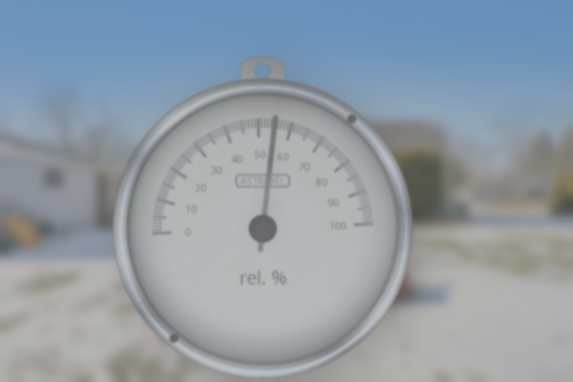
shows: 55 %
